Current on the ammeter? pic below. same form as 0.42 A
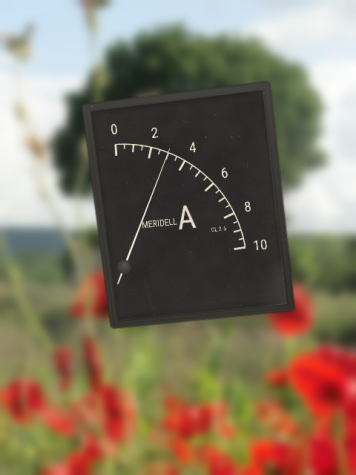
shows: 3 A
